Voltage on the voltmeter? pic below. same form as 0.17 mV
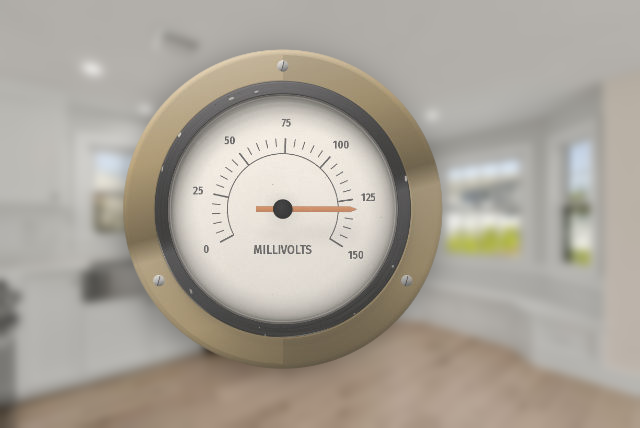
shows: 130 mV
